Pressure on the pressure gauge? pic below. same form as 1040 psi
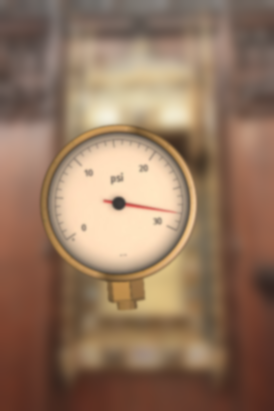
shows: 28 psi
